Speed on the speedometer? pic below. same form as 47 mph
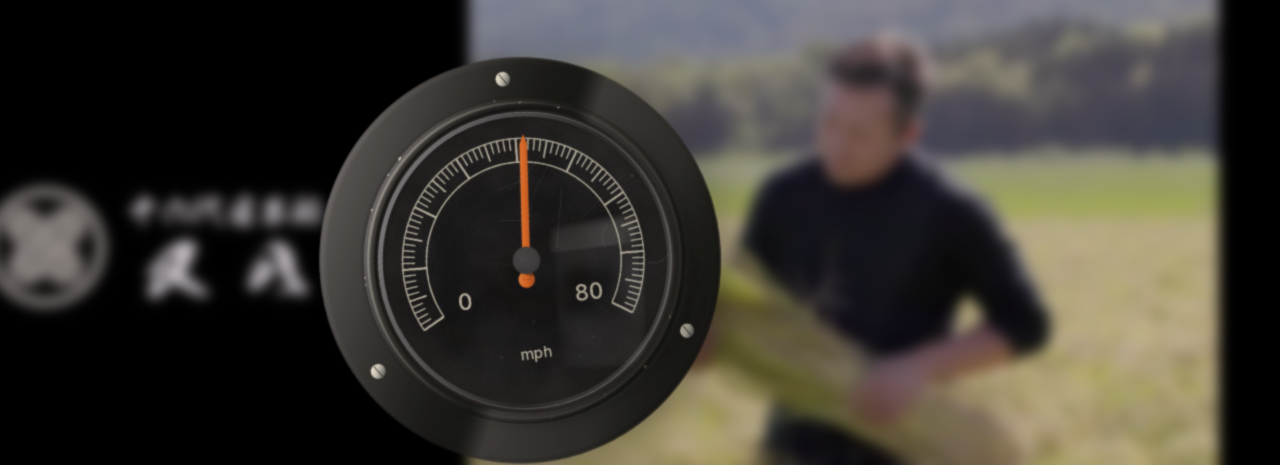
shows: 41 mph
